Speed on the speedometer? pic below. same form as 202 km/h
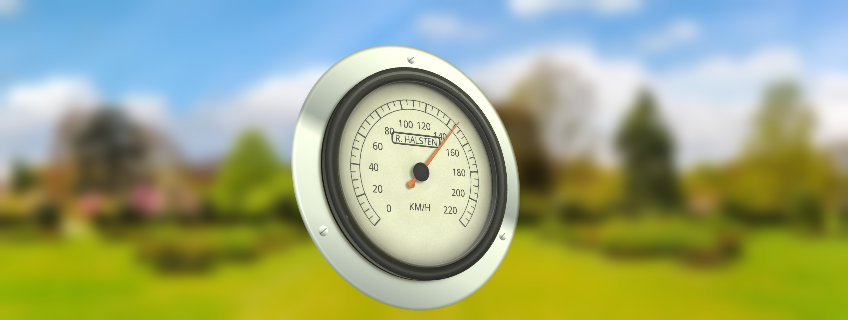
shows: 145 km/h
